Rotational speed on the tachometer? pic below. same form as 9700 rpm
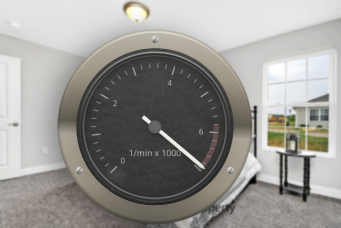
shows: 6900 rpm
